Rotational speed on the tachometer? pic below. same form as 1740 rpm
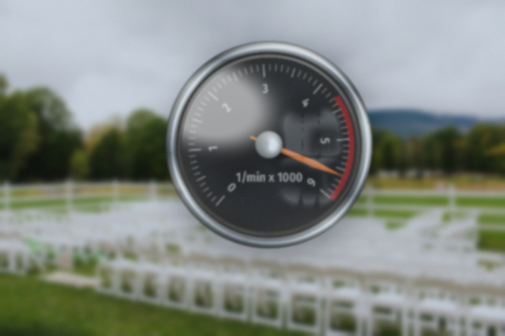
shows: 5600 rpm
